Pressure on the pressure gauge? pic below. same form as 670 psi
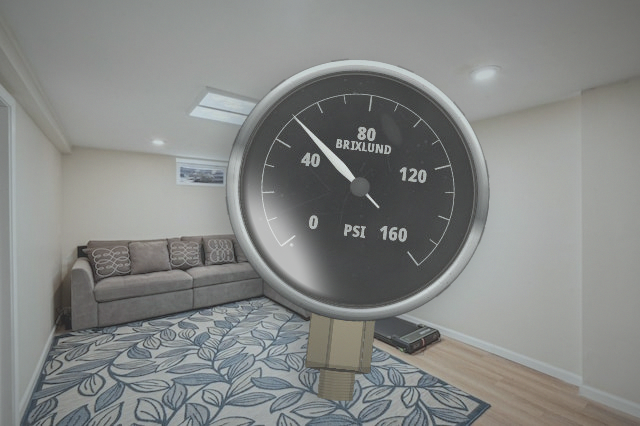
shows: 50 psi
